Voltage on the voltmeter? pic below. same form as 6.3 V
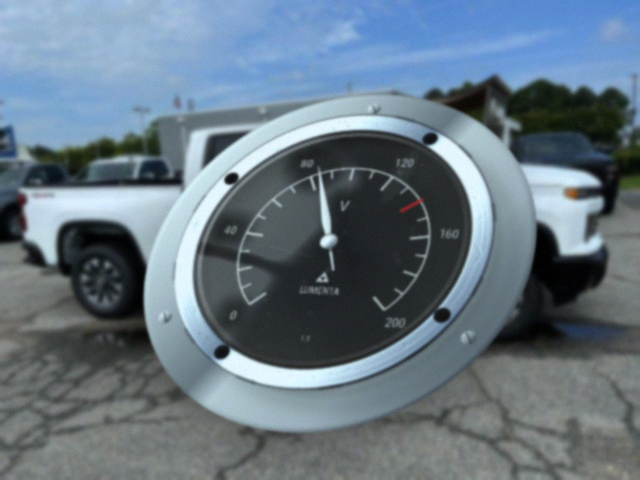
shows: 85 V
